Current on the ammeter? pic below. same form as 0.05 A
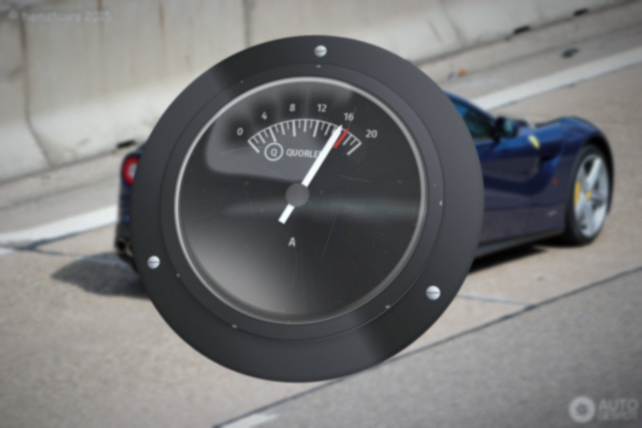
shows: 16 A
